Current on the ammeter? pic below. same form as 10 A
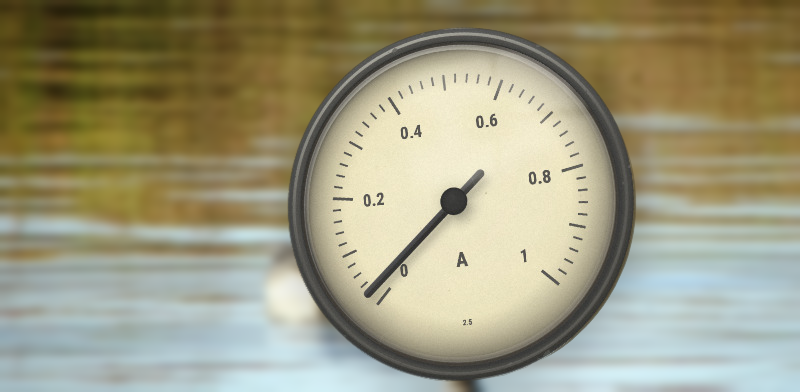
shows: 0.02 A
